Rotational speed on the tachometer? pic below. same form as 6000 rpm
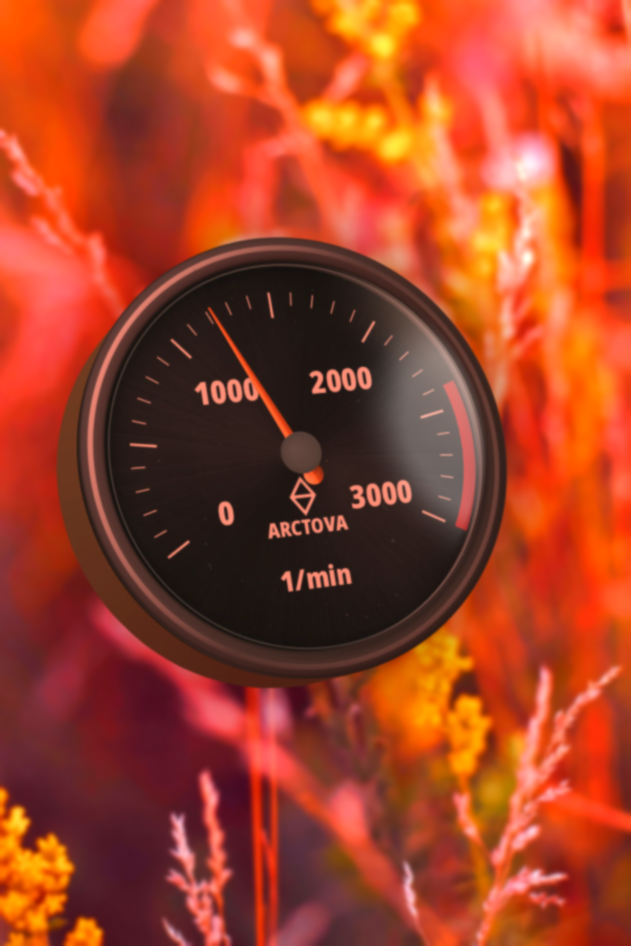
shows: 1200 rpm
